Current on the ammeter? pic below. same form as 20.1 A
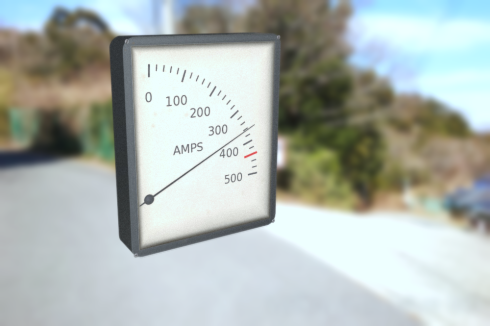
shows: 360 A
